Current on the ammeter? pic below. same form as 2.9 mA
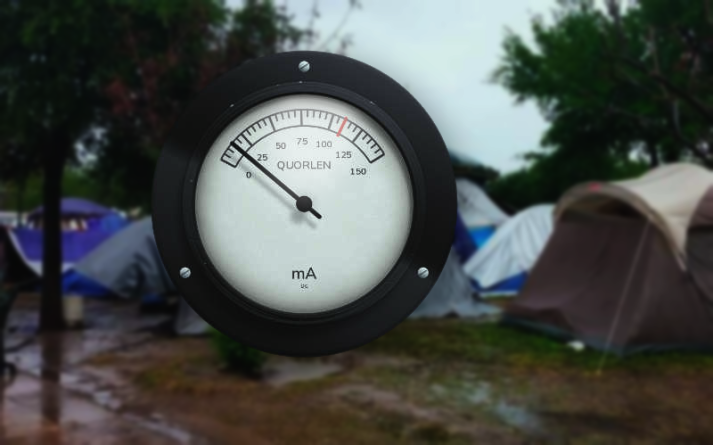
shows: 15 mA
